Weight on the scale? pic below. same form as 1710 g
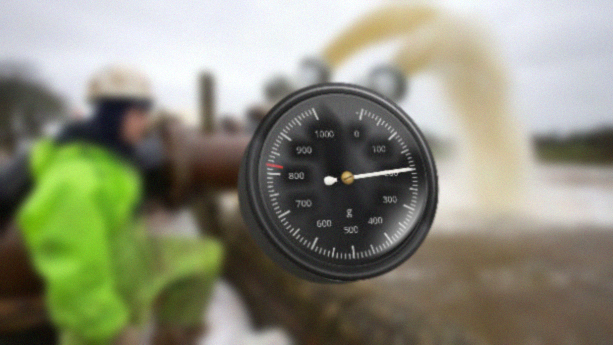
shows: 200 g
